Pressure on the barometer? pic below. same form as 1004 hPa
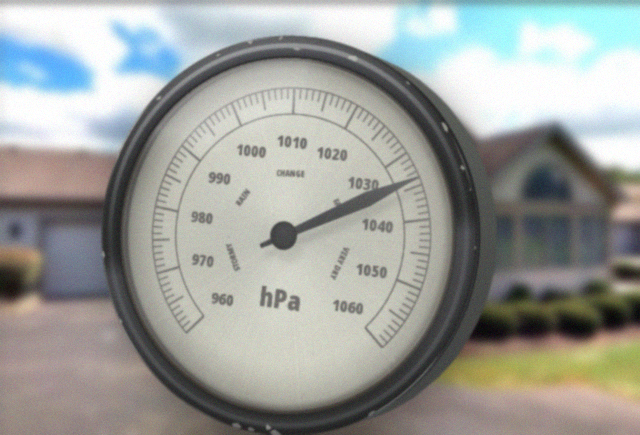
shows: 1034 hPa
